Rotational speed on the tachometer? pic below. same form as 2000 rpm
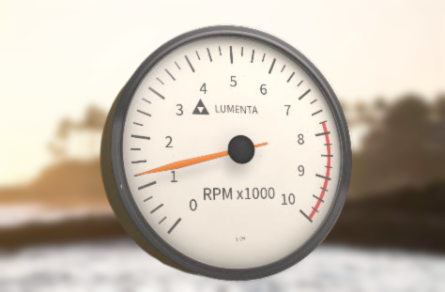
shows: 1250 rpm
